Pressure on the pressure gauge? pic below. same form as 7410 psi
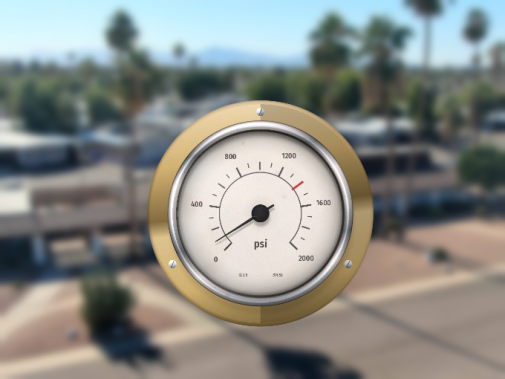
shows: 100 psi
